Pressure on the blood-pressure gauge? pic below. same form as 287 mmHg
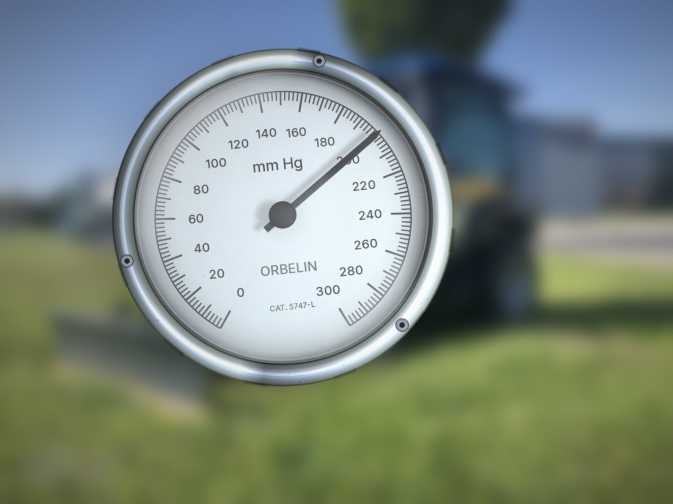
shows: 200 mmHg
